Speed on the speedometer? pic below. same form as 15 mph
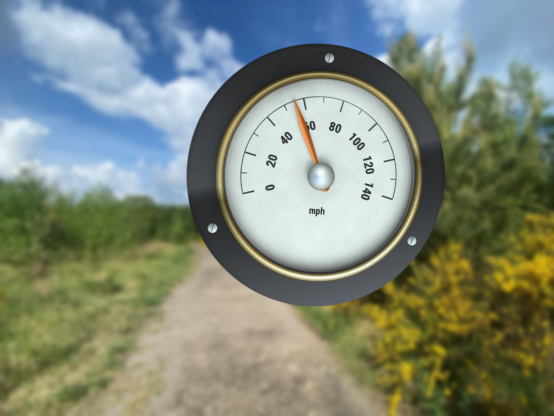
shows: 55 mph
